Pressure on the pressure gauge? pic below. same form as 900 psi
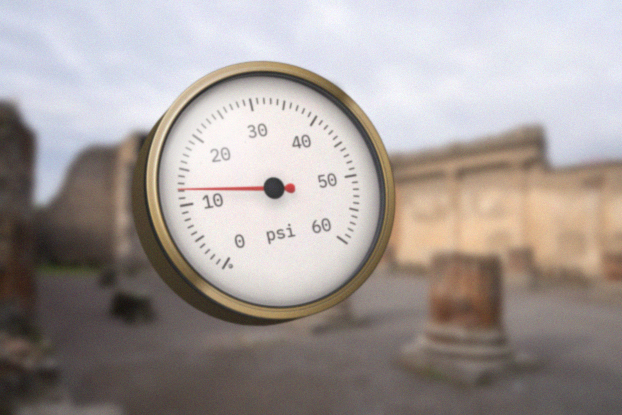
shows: 12 psi
